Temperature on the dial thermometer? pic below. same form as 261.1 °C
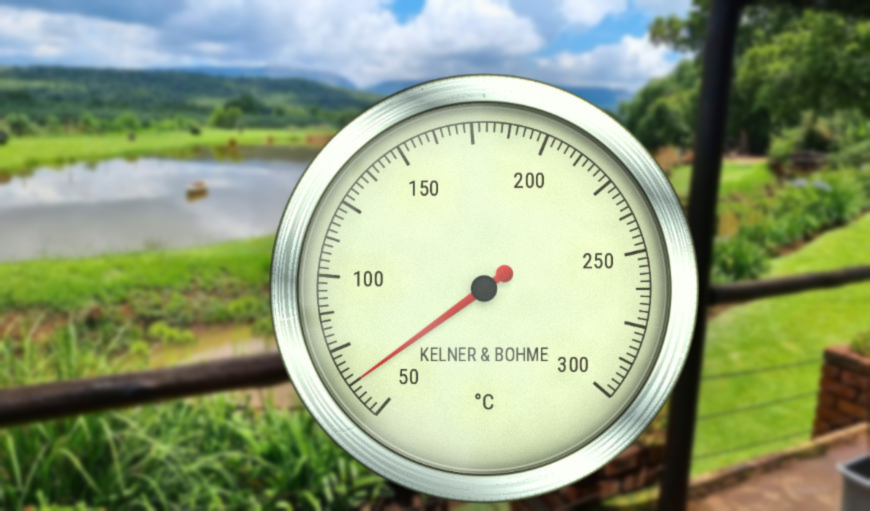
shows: 62.5 °C
